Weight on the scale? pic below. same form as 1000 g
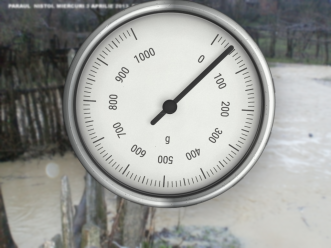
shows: 40 g
